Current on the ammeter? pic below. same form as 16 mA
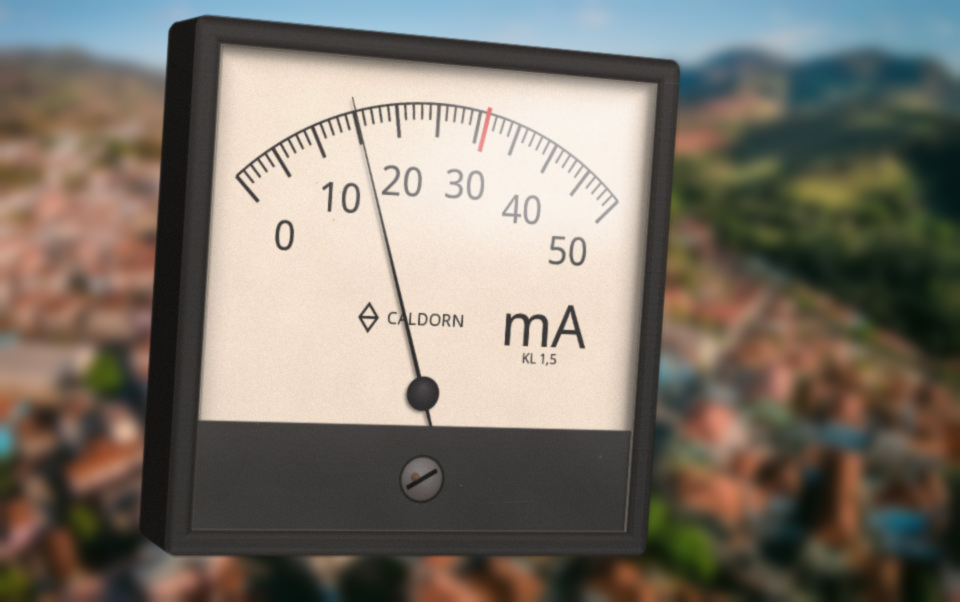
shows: 15 mA
